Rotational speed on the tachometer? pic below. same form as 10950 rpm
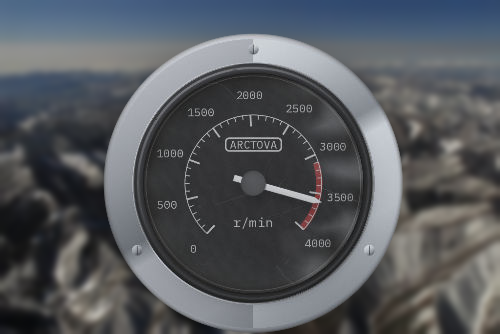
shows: 3600 rpm
